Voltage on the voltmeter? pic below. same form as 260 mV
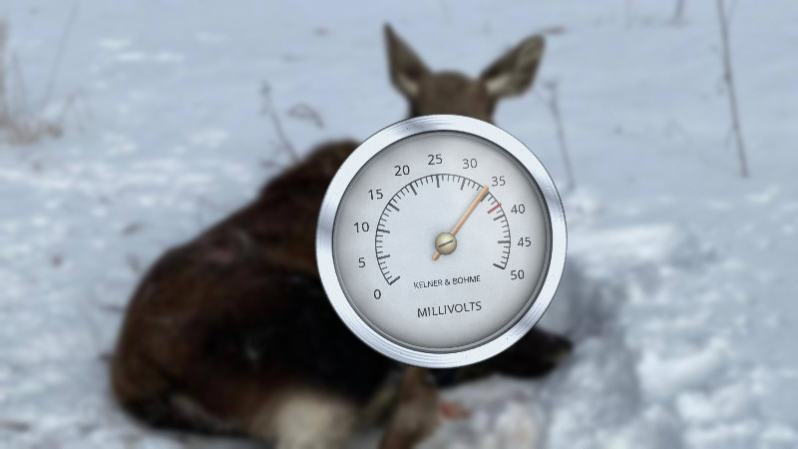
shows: 34 mV
